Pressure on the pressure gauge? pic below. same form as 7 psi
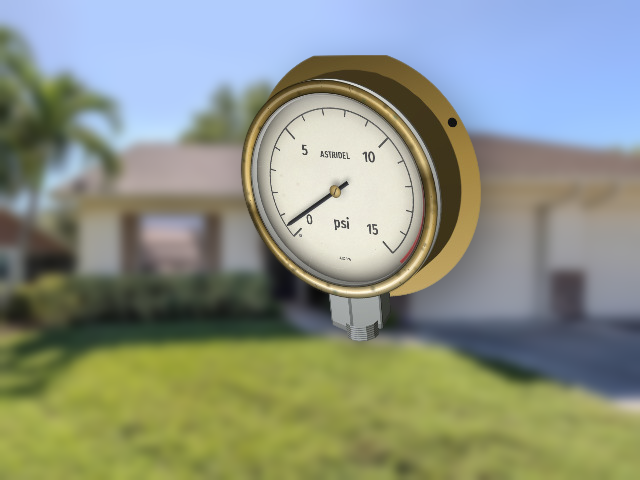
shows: 0.5 psi
